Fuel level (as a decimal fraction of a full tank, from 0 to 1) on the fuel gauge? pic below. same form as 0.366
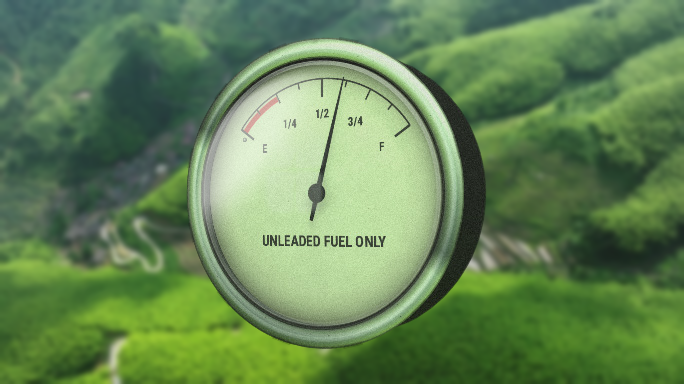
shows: 0.625
